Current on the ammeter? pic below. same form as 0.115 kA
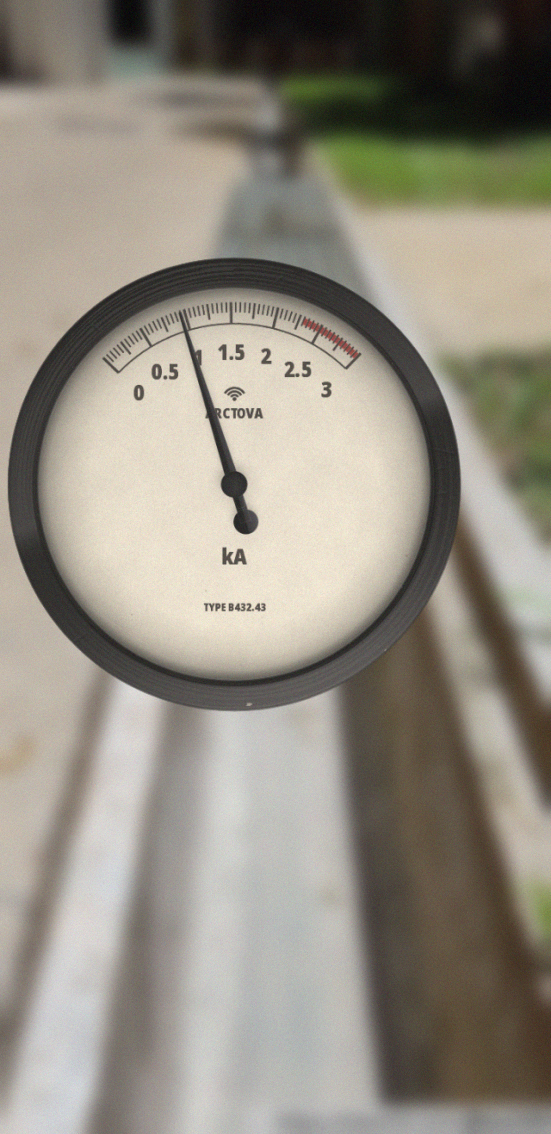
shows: 0.95 kA
